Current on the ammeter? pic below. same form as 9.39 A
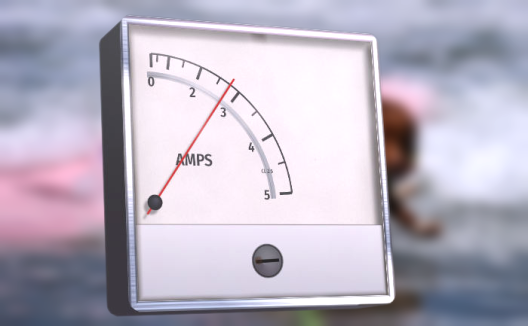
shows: 2.75 A
